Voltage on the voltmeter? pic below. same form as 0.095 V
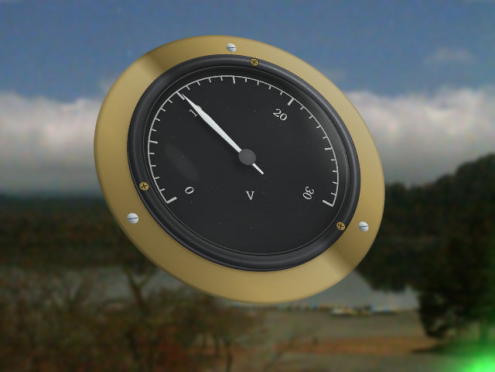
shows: 10 V
